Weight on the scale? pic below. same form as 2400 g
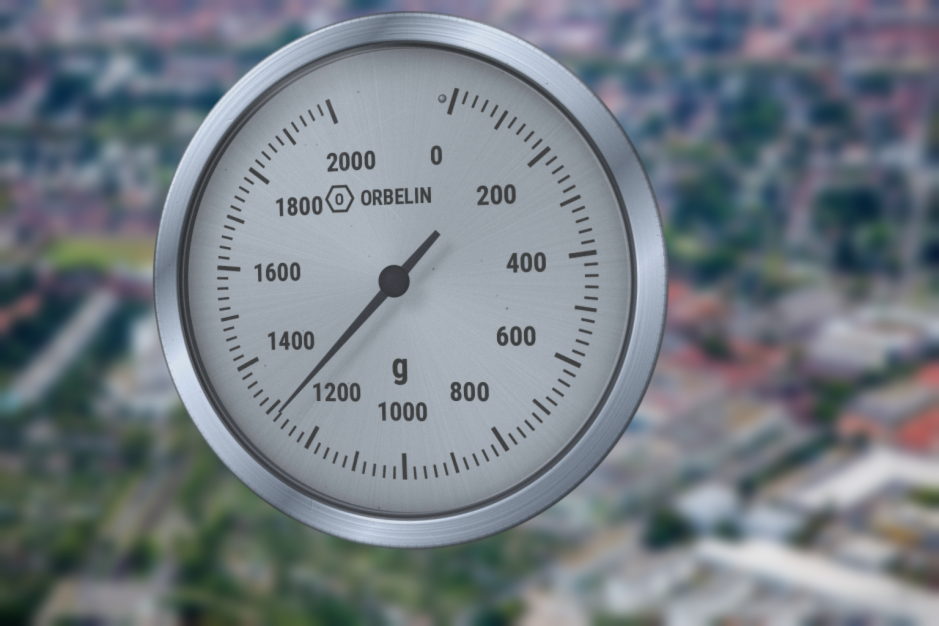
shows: 1280 g
